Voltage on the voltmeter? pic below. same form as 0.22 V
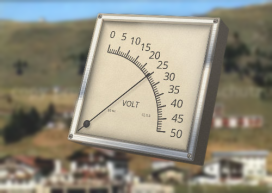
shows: 25 V
